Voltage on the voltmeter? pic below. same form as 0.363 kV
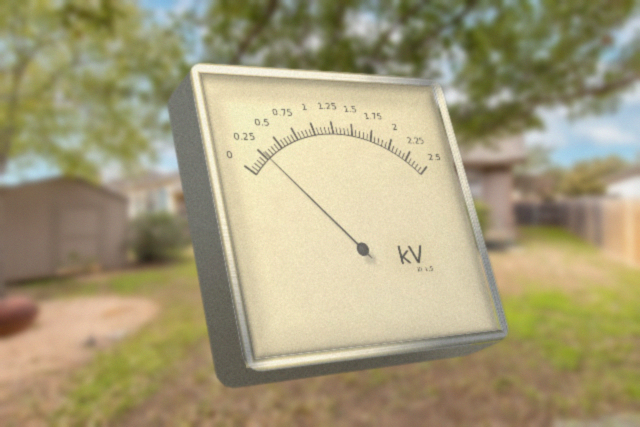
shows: 0.25 kV
